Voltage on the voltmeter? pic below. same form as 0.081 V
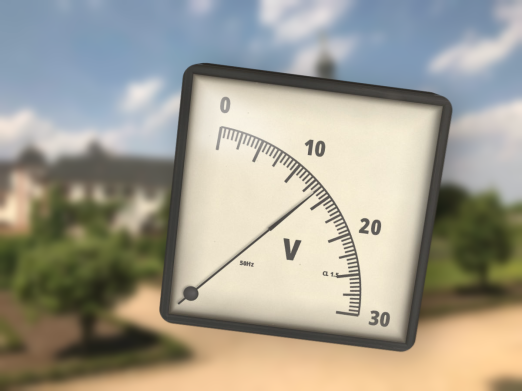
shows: 13.5 V
